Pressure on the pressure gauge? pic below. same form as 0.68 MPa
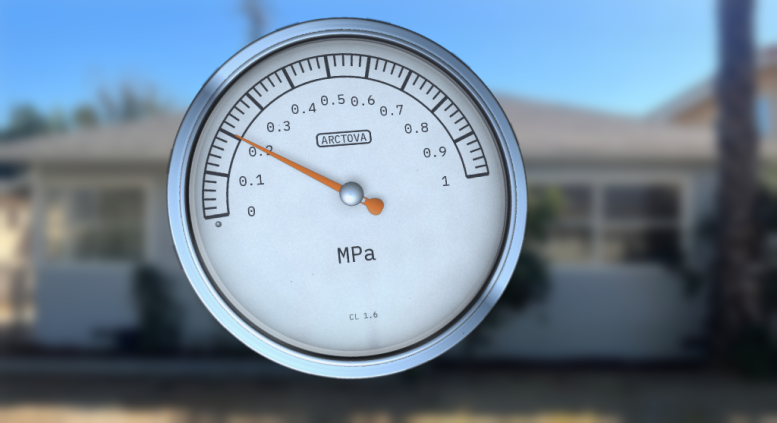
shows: 0.2 MPa
